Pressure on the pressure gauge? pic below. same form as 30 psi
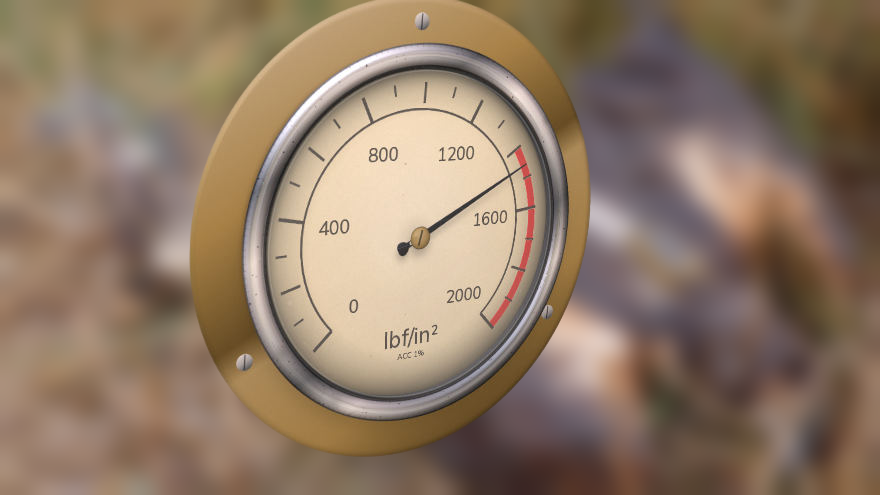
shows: 1450 psi
